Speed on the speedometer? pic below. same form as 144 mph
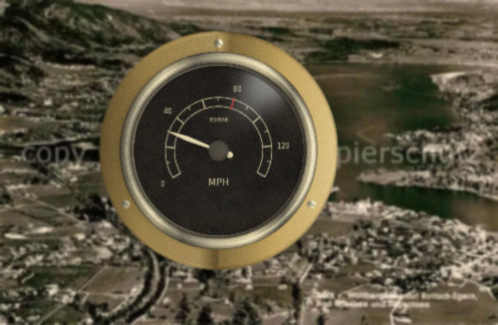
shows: 30 mph
